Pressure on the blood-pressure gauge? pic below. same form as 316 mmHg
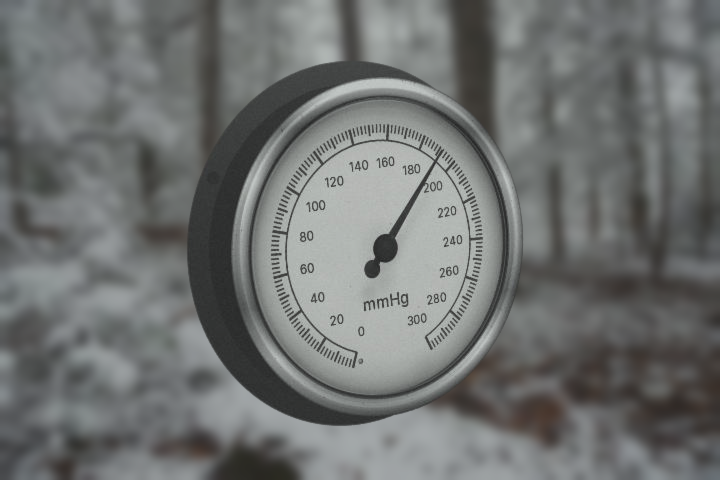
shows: 190 mmHg
